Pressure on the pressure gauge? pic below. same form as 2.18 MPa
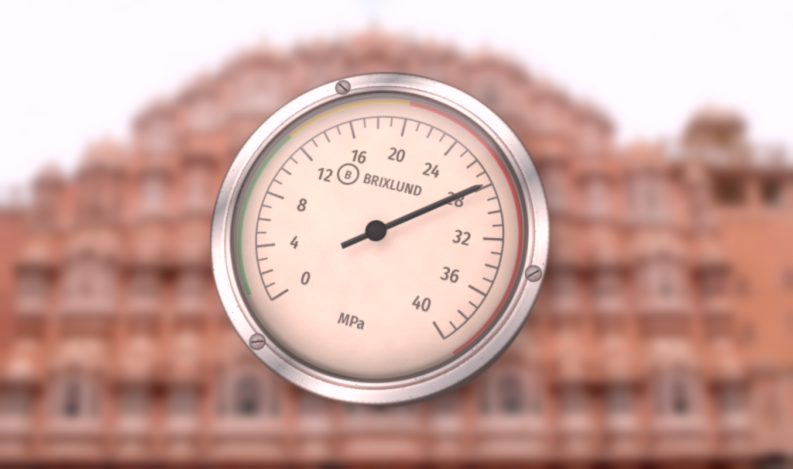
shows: 28 MPa
